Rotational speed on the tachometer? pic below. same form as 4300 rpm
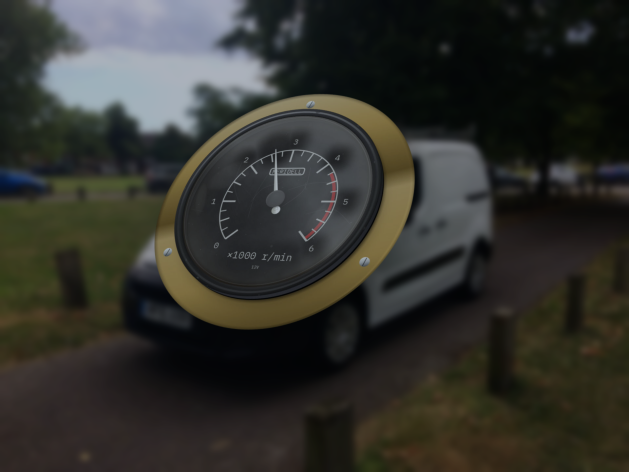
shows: 2625 rpm
